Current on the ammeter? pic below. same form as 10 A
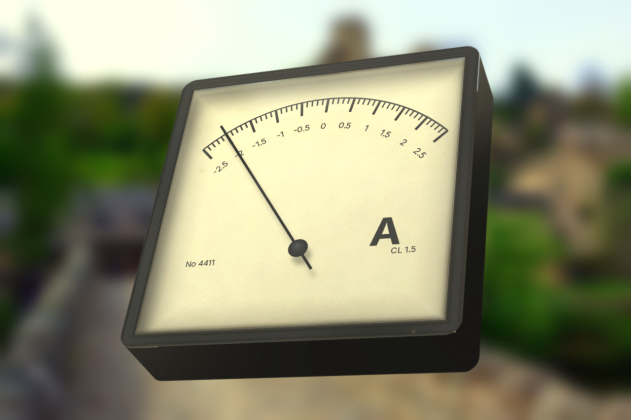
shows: -2 A
